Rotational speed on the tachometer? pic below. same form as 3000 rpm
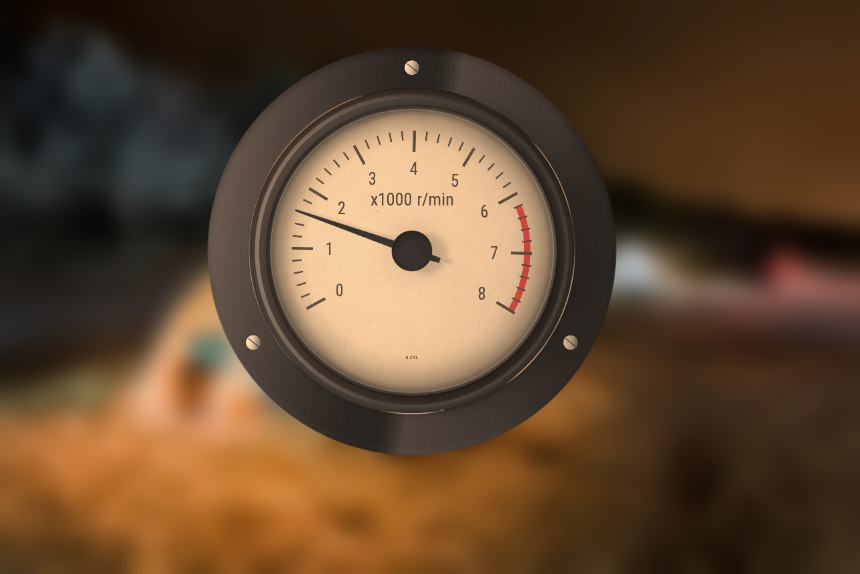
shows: 1600 rpm
